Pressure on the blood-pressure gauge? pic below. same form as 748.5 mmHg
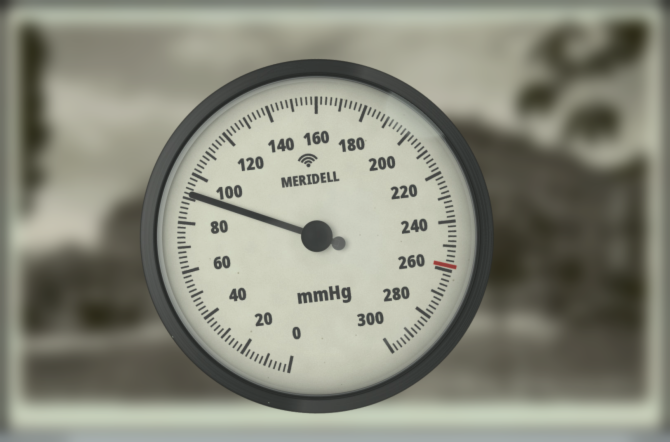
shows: 92 mmHg
